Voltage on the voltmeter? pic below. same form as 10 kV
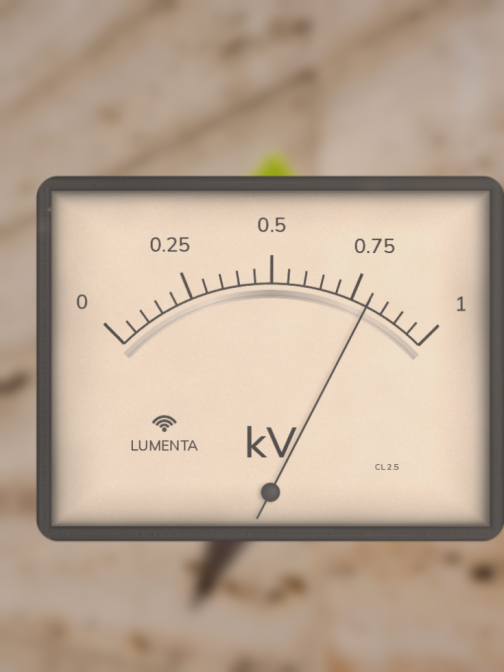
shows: 0.8 kV
